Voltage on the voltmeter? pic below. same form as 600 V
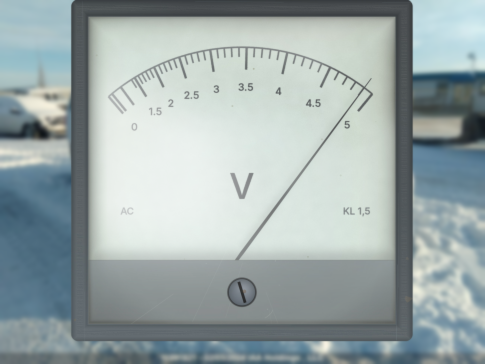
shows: 4.9 V
